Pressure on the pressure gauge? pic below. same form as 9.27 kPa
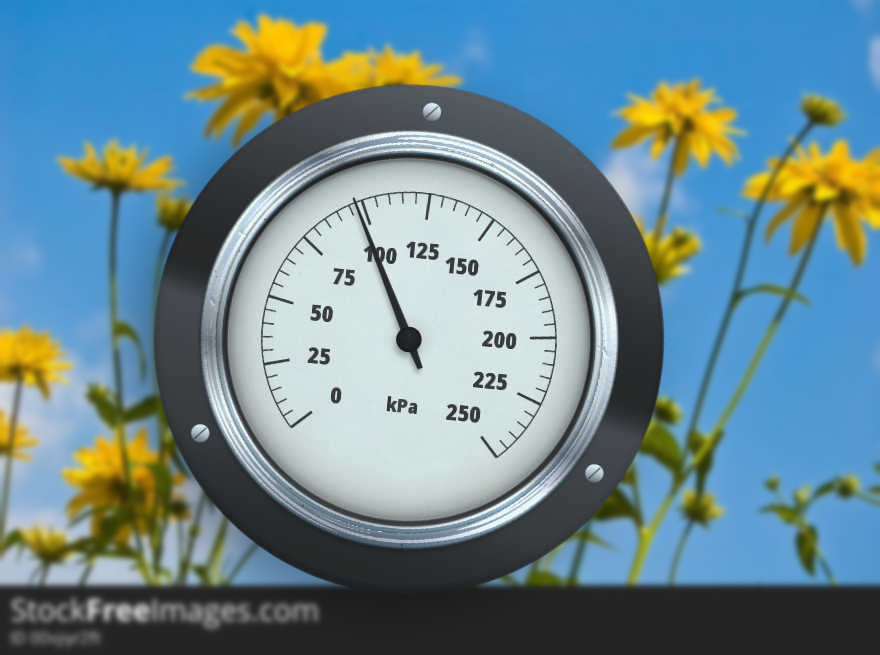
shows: 97.5 kPa
